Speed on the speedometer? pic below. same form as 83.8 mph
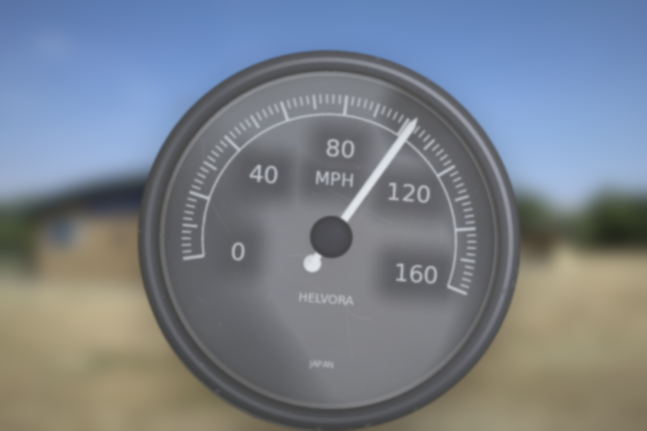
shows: 102 mph
